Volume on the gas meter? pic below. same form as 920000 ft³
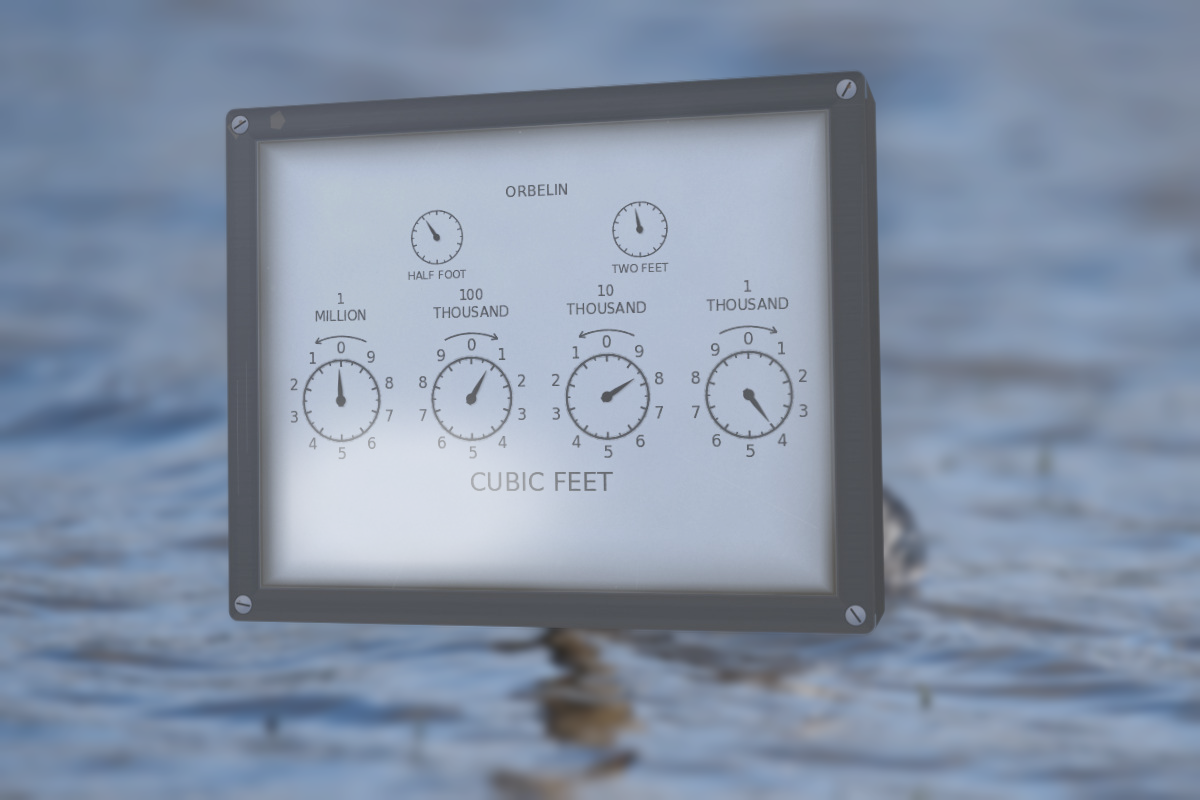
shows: 8400 ft³
